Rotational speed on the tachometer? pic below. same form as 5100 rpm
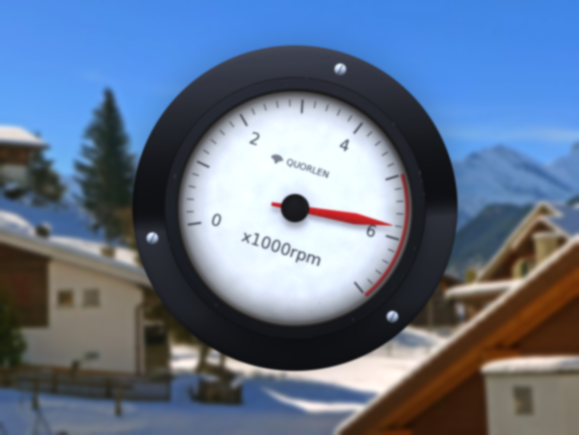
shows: 5800 rpm
